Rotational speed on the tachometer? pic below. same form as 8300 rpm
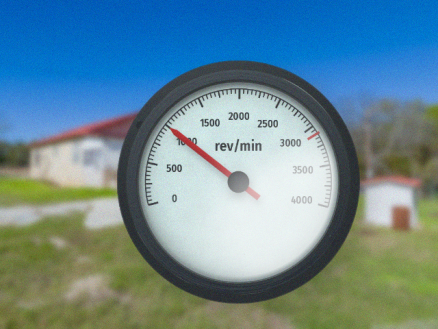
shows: 1000 rpm
